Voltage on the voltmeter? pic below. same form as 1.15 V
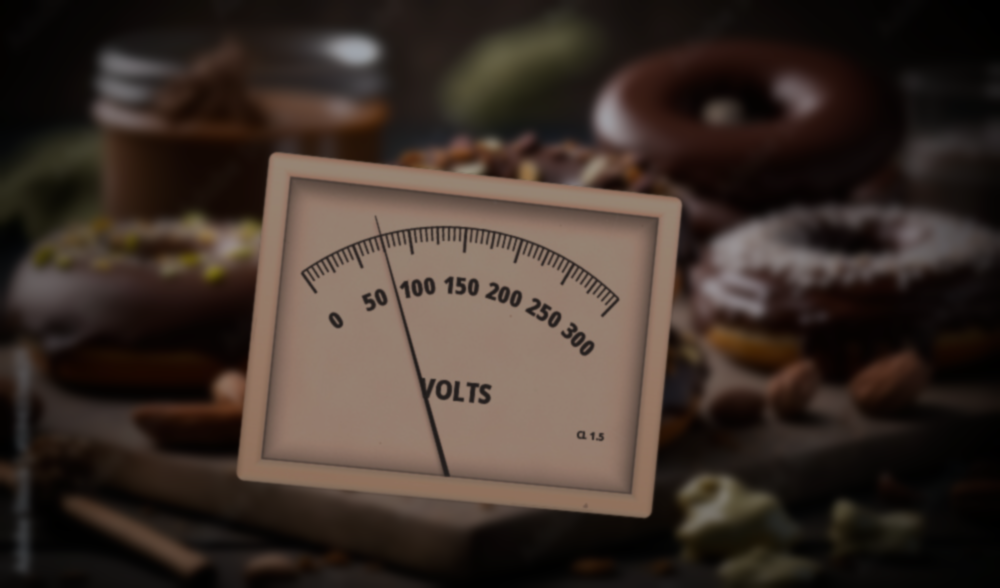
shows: 75 V
